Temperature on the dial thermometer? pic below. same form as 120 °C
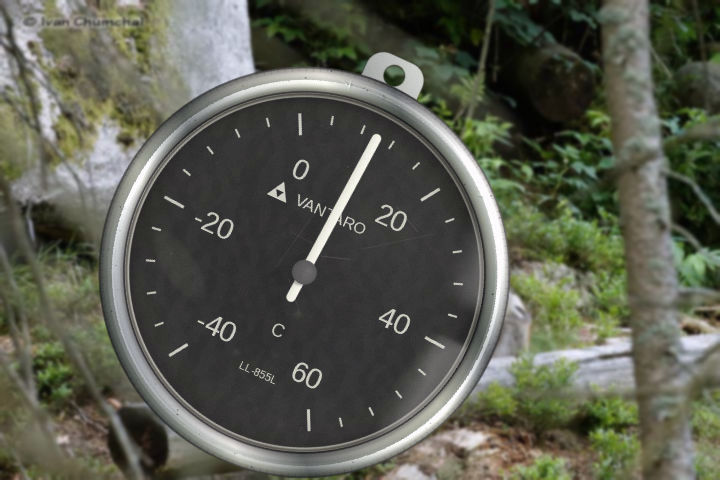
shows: 10 °C
